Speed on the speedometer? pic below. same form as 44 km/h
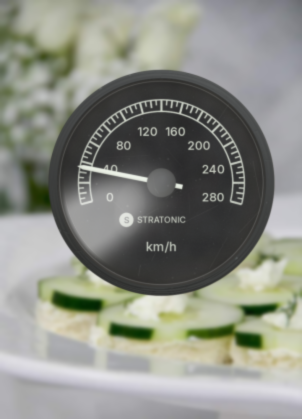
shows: 35 km/h
